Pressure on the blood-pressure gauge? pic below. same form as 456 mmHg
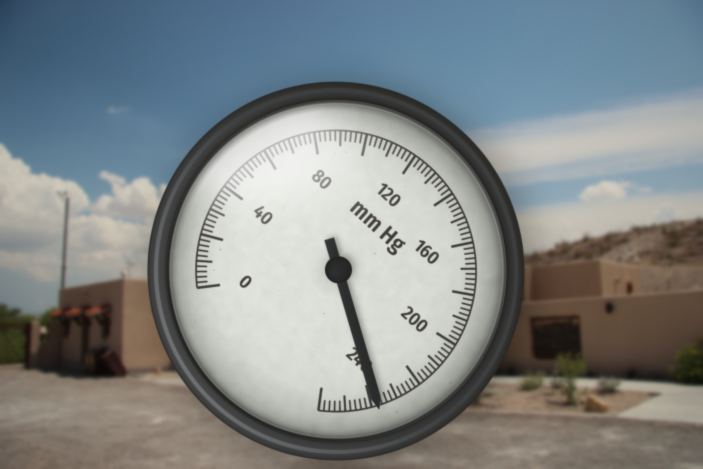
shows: 238 mmHg
